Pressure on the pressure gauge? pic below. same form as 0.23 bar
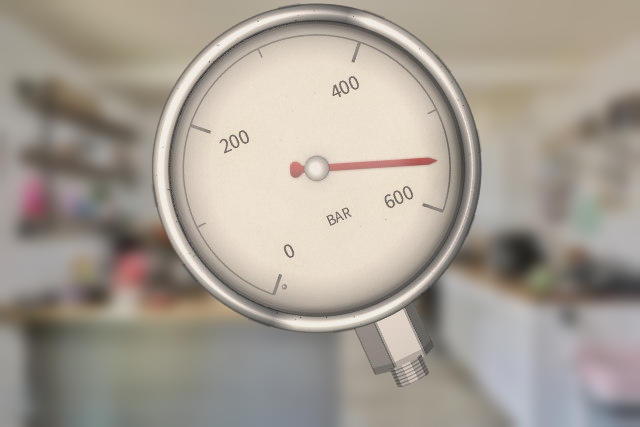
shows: 550 bar
